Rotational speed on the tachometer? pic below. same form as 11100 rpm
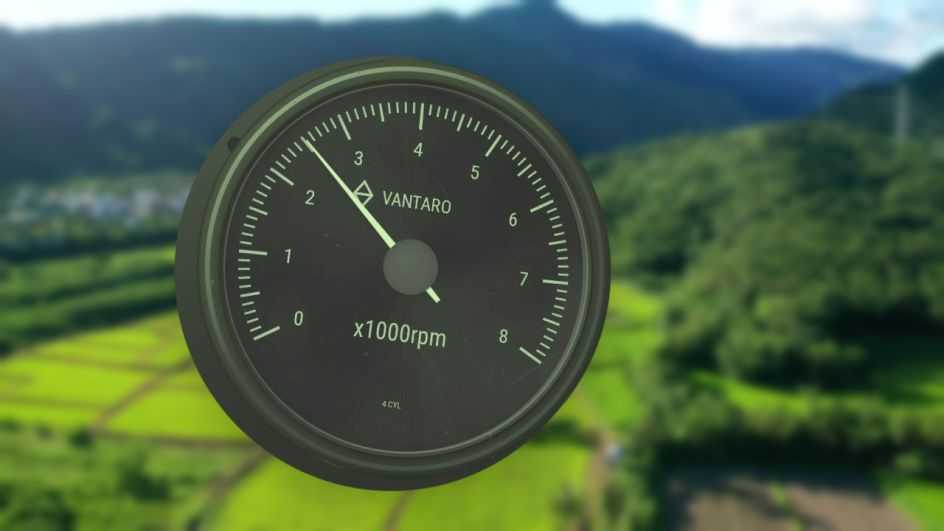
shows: 2500 rpm
